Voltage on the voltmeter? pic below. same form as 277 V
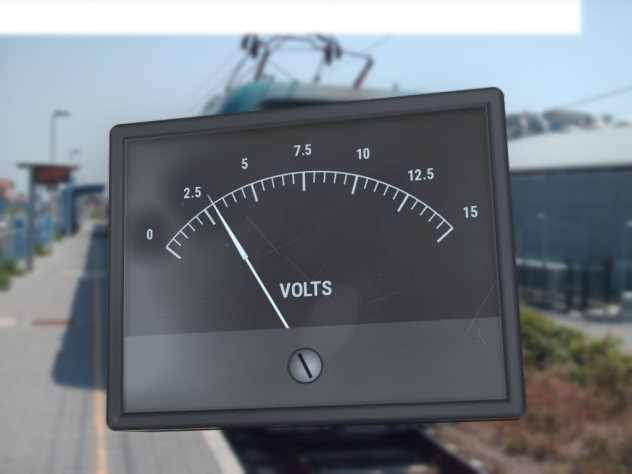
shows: 3 V
